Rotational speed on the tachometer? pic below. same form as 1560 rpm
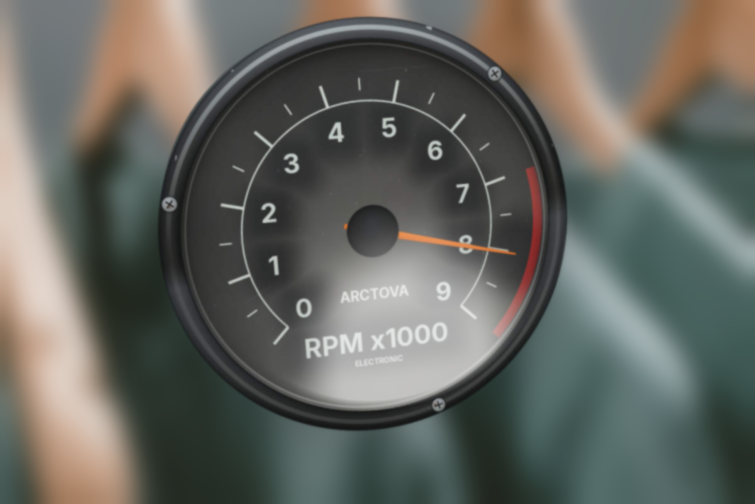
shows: 8000 rpm
